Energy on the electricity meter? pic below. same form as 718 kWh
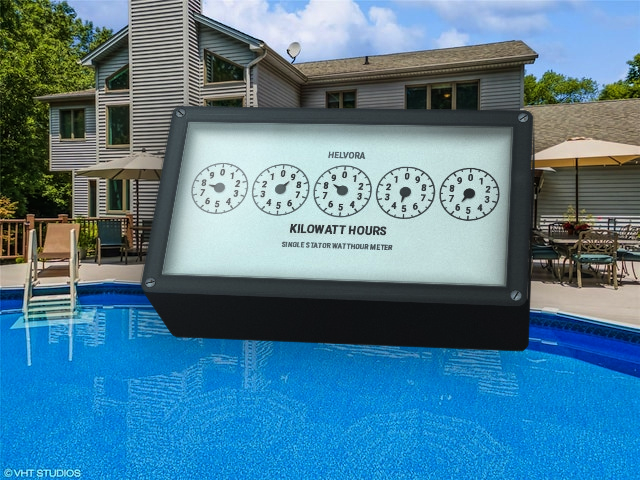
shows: 78846 kWh
